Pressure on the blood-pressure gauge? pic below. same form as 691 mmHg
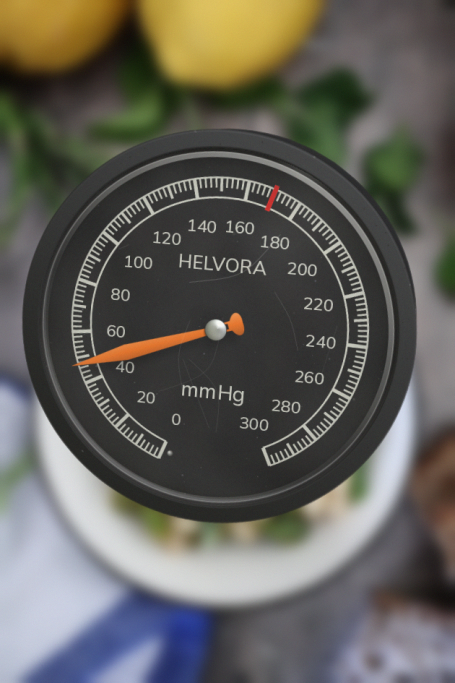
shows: 48 mmHg
